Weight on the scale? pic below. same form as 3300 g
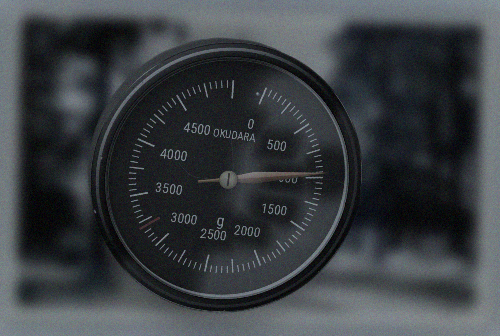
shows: 950 g
